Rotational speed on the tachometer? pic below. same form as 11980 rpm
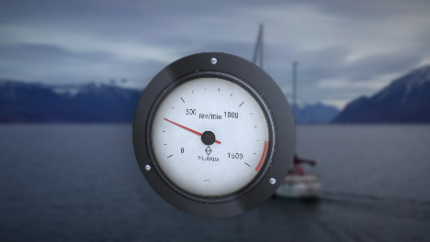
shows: 300 rpm
